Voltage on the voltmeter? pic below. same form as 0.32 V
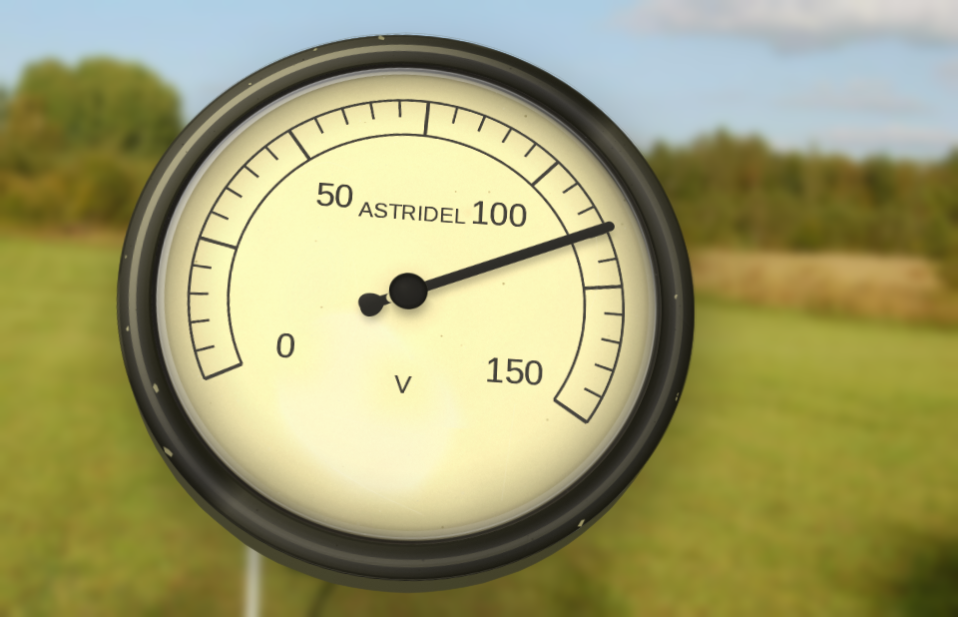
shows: 115 V
